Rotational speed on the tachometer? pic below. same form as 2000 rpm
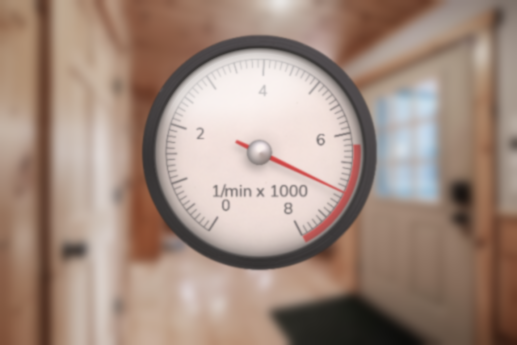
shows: 7000 rpm
